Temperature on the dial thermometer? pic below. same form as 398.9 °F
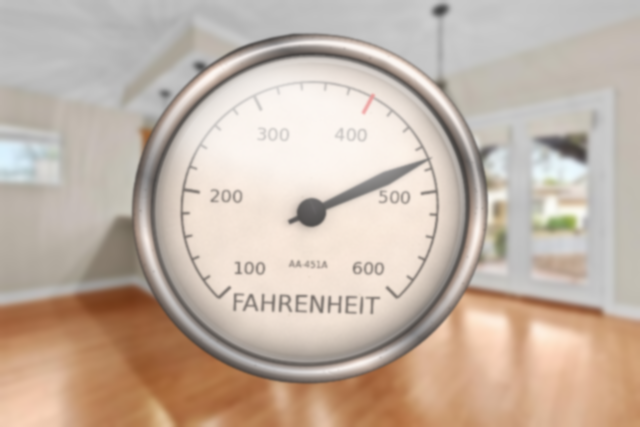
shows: 470 °F
